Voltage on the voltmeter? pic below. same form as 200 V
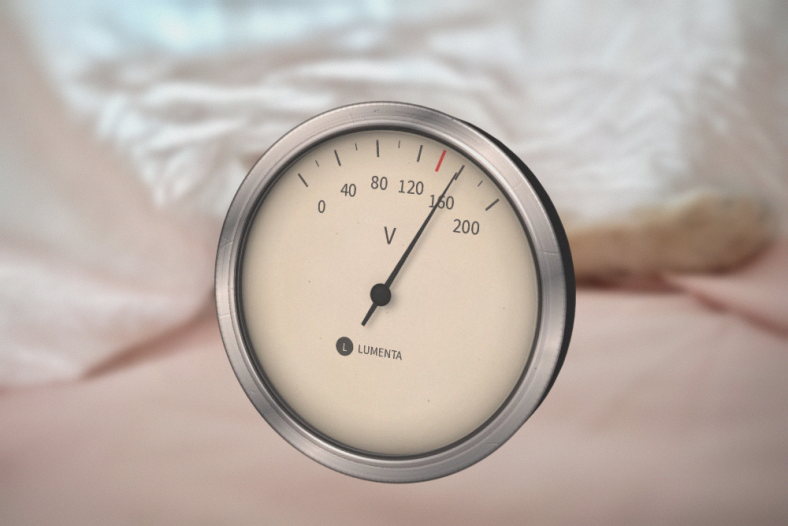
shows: 160 V
